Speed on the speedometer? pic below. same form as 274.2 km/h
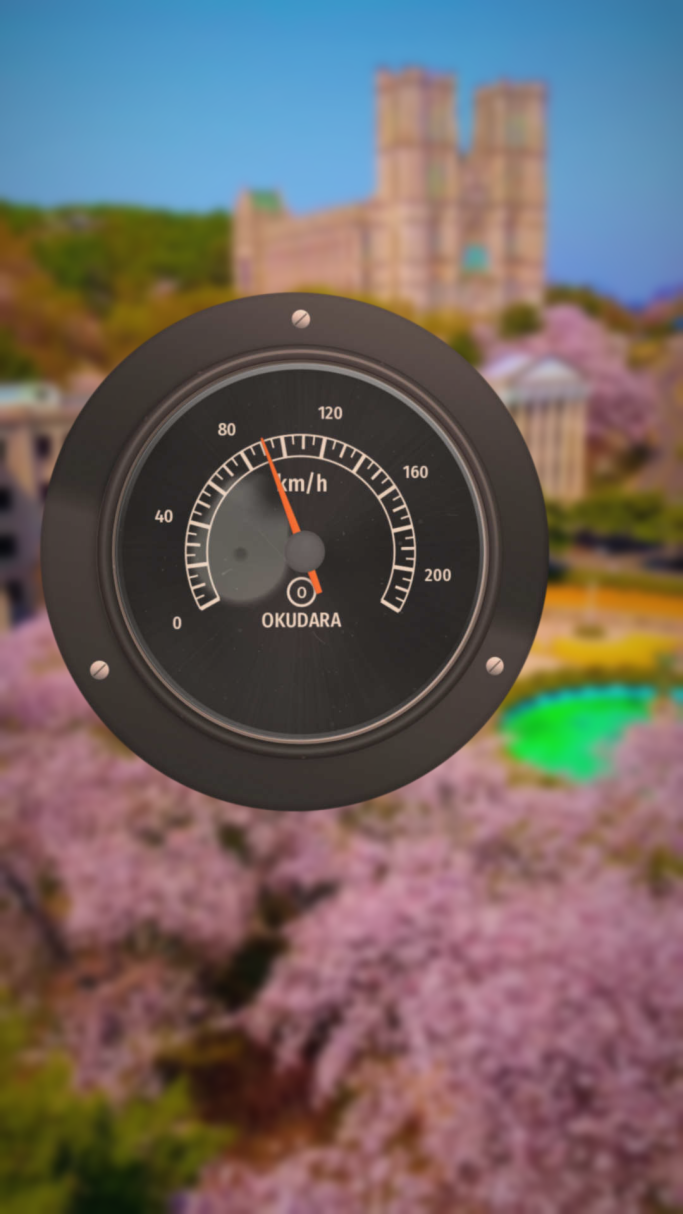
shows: 90 km/h
